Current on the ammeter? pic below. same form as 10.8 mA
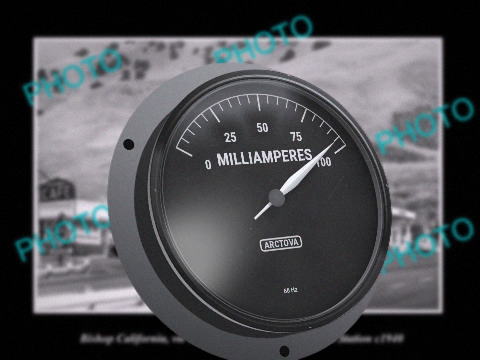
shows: 95 mA
